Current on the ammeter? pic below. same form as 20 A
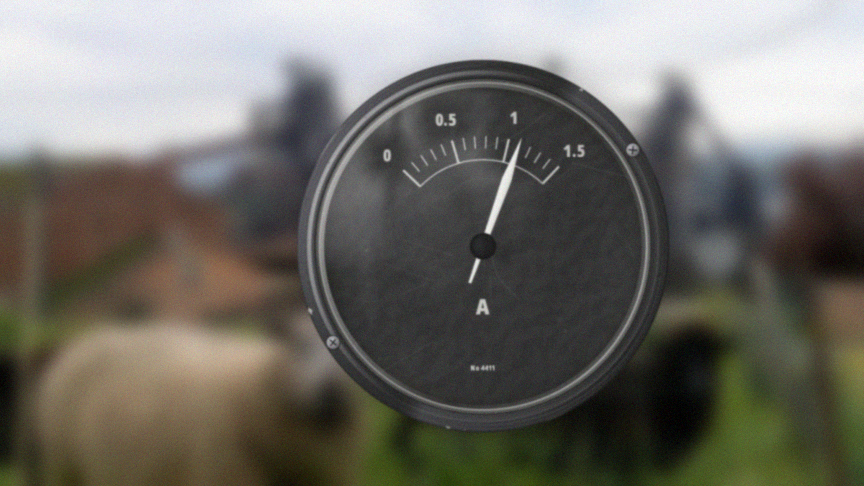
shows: 1.1 A
